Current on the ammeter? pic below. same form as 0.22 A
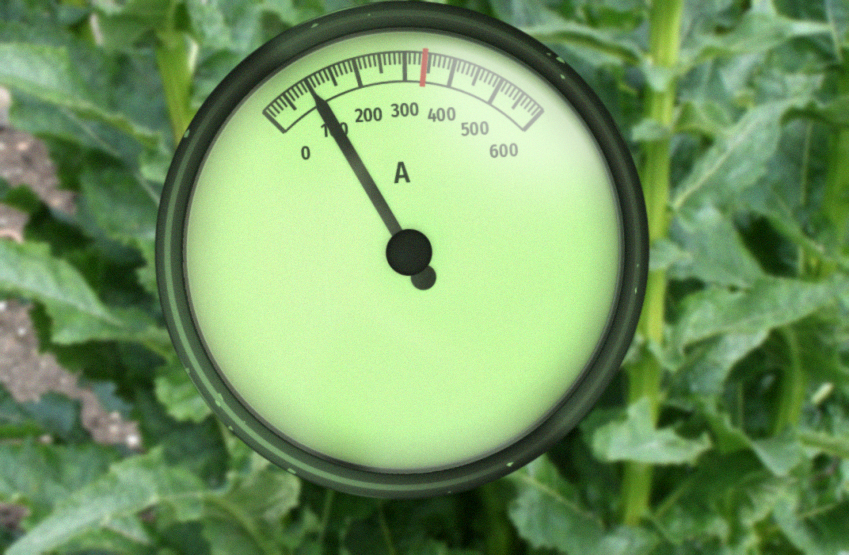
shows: 100 A
